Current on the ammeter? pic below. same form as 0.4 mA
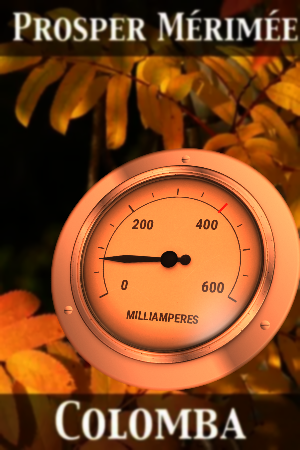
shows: 75 mA
